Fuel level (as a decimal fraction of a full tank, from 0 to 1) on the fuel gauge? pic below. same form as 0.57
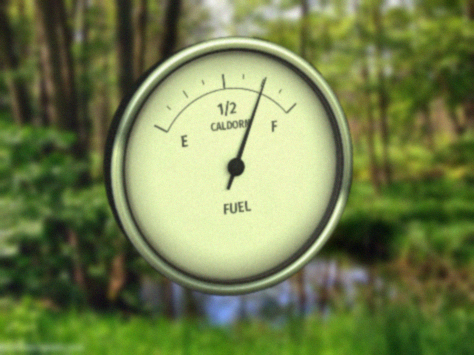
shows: 0.75
